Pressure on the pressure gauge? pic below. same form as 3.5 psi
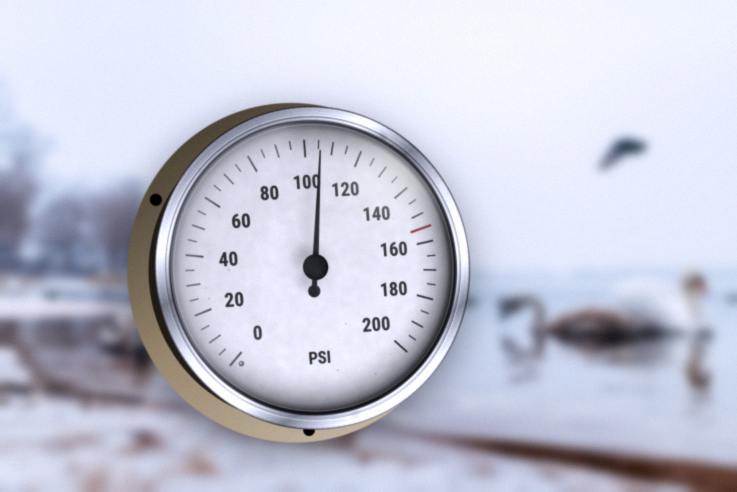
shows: 105 psi
